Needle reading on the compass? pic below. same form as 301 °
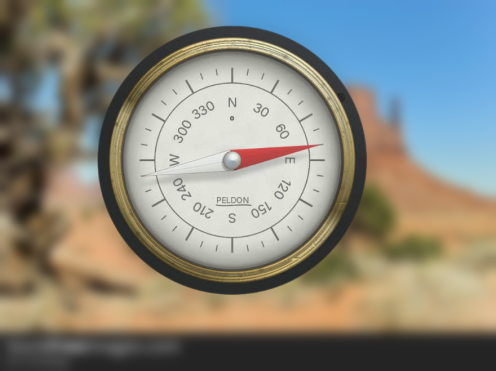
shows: 80 °
